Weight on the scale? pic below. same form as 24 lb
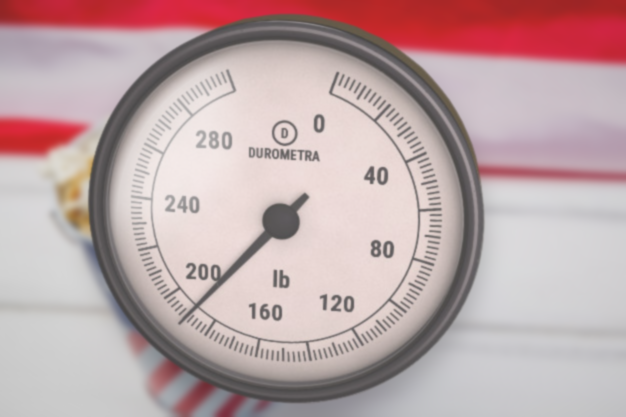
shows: 190 lb
